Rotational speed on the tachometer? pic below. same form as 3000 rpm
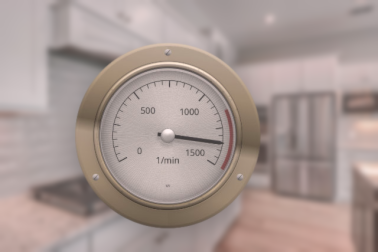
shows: 1350 rpm
